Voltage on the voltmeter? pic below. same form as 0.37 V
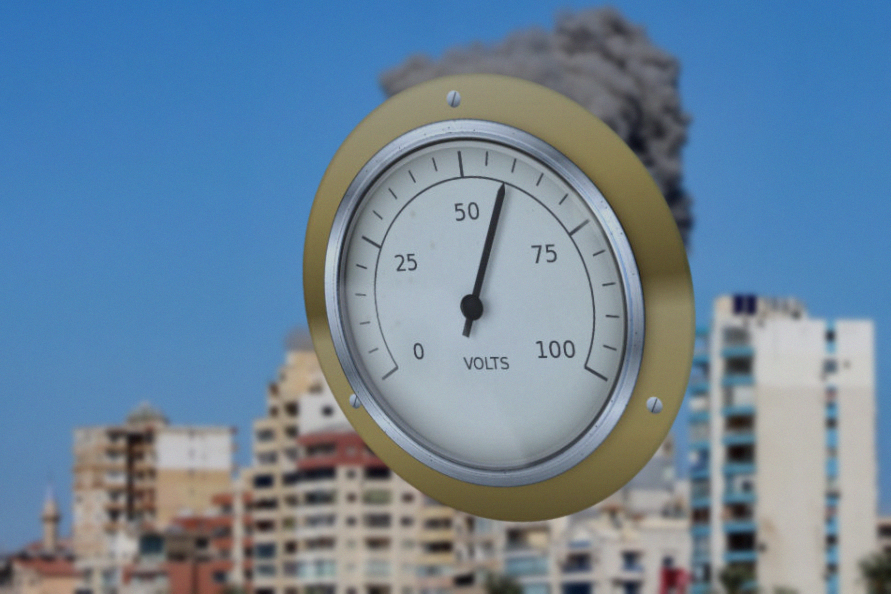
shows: 60 V
